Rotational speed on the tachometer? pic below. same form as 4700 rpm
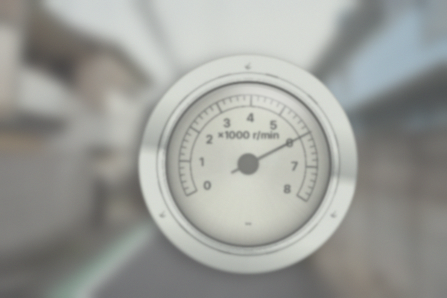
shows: 6000 rpm
